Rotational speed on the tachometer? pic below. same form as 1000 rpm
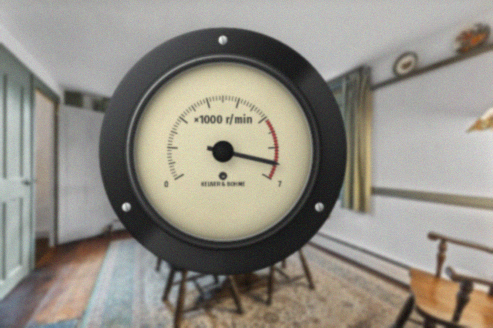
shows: 6500 rpm
